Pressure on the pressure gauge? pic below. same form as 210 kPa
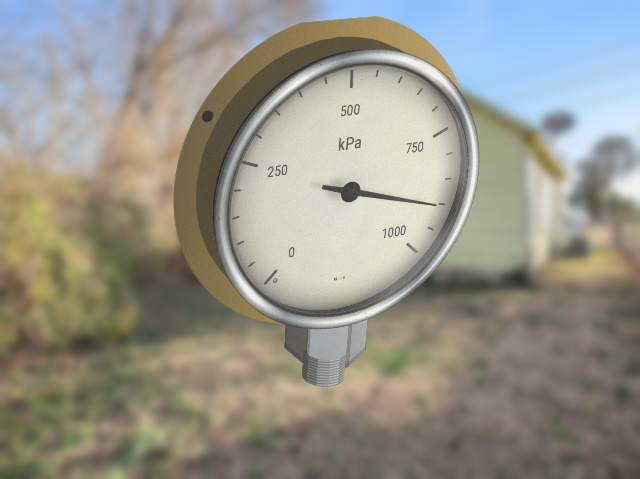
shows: 900 kPa
